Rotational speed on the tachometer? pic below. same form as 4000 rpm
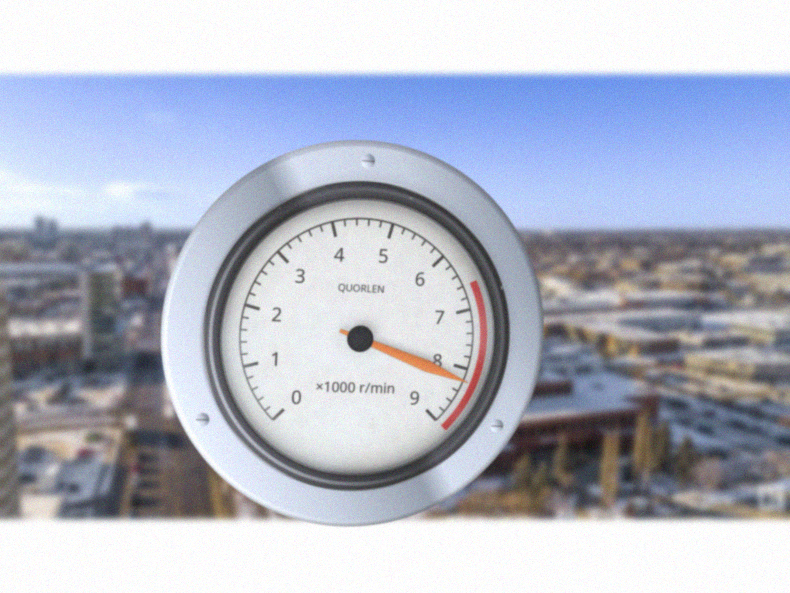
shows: 8200 rpm
